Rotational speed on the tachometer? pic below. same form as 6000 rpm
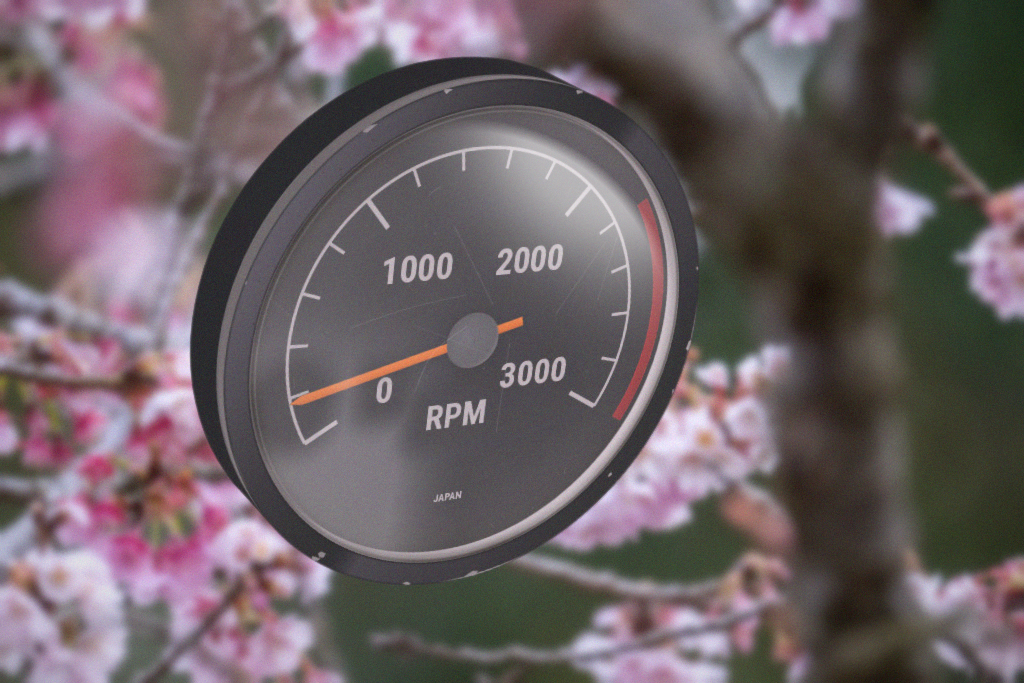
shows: 200 rpm
